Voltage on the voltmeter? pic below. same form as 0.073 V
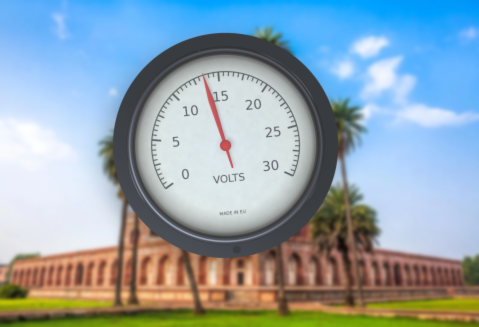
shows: 13.5 V
